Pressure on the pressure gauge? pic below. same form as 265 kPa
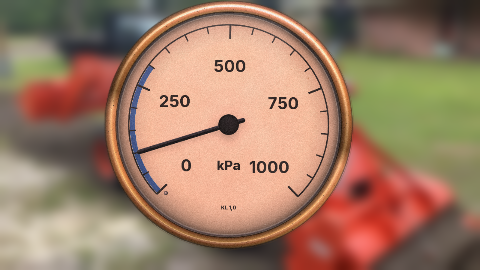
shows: 100 kPa
